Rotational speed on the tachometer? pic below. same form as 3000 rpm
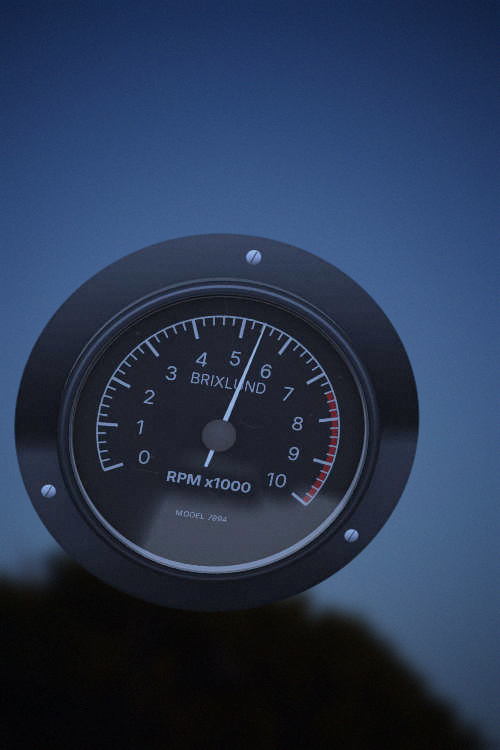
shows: 5400 rpm
